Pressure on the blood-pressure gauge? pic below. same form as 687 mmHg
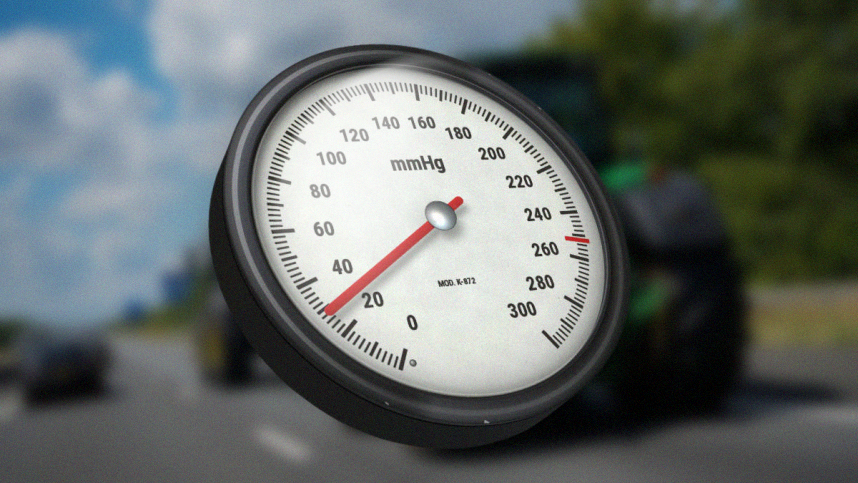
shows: 28 mmHg
